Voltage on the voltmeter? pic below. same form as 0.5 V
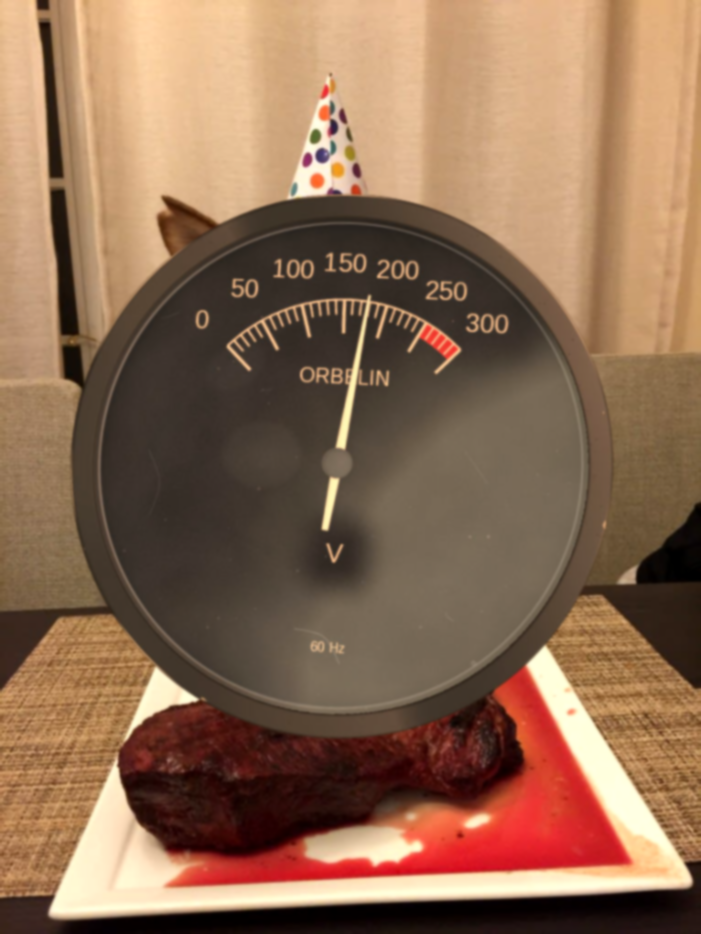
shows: 180 V
